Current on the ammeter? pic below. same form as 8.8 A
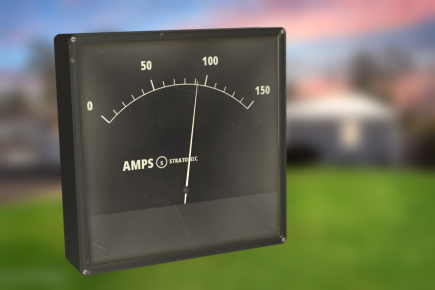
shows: 90 A
